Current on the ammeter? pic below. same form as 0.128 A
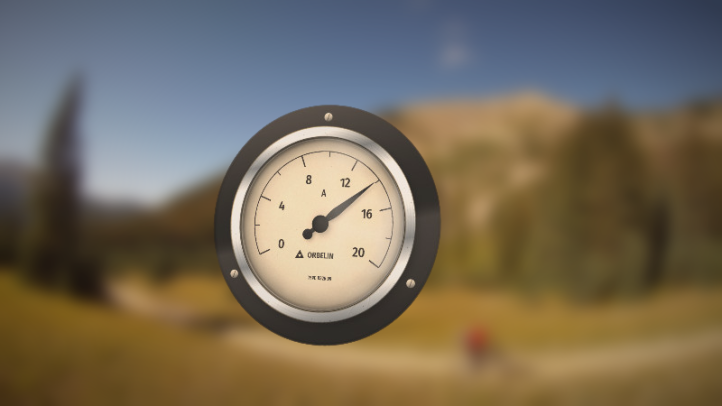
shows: 14 A
